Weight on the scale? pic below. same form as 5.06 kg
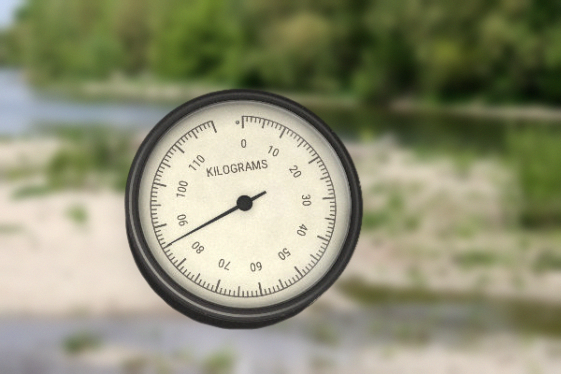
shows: 85 kg
